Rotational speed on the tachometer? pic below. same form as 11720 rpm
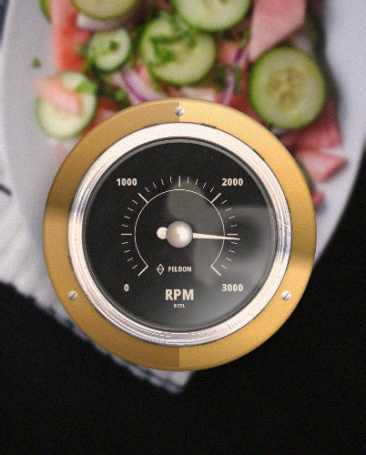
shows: 2550 rpm
